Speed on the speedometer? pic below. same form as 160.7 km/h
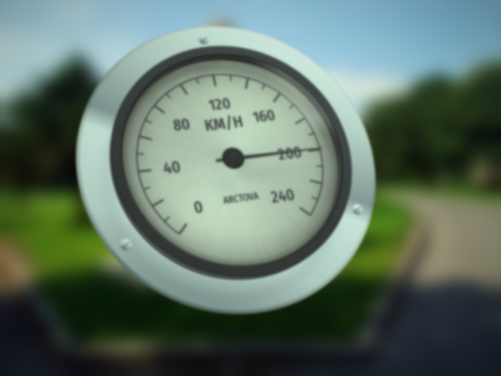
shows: 200 km/h
